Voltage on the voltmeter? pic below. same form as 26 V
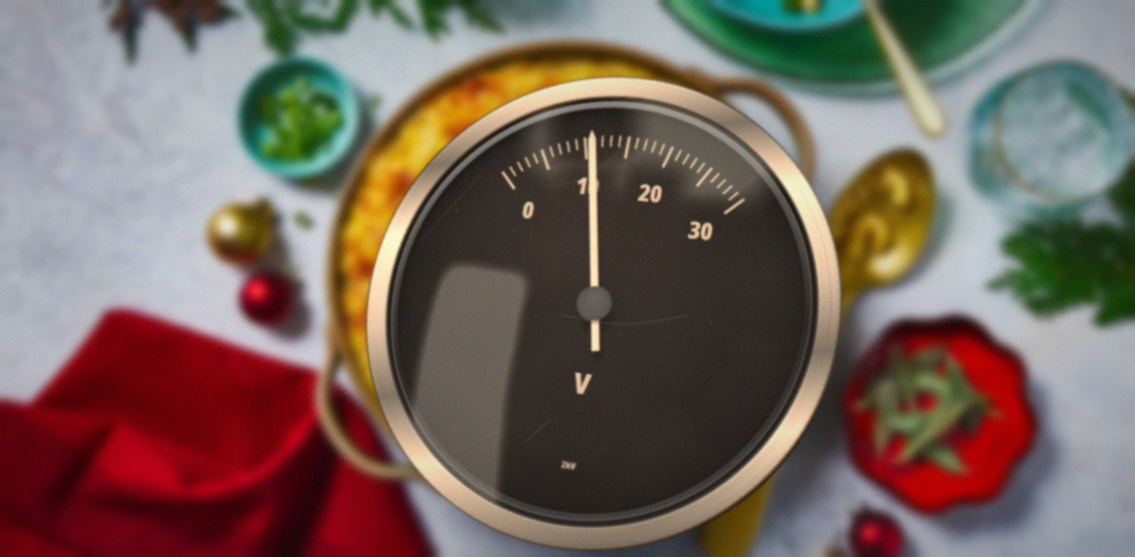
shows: 11 V
